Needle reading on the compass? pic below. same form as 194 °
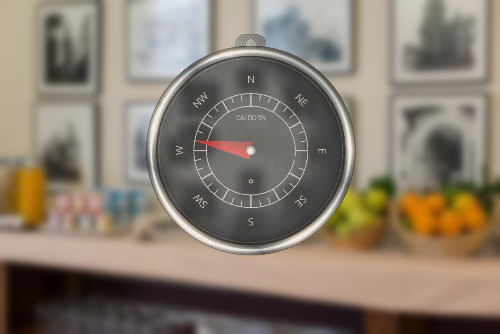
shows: 280 °
